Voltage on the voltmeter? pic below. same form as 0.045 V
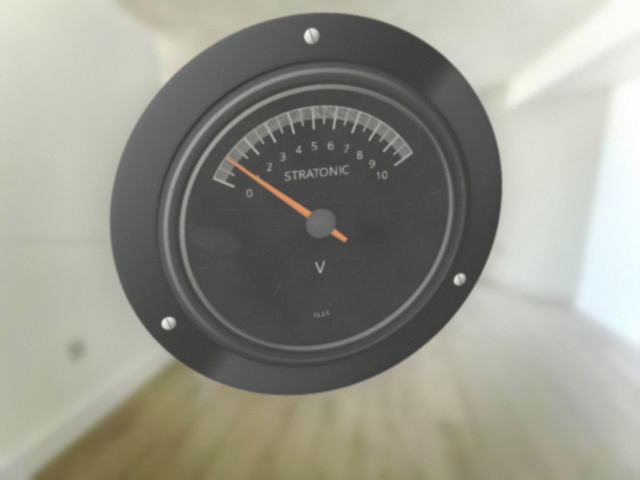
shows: 1 V
